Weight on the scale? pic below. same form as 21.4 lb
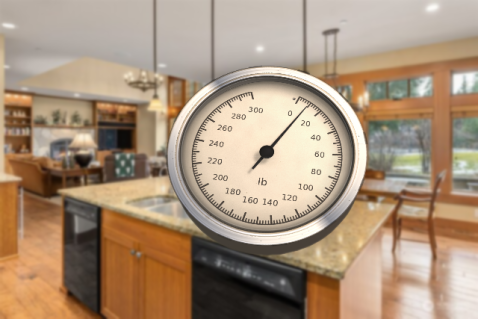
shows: 10 lb
